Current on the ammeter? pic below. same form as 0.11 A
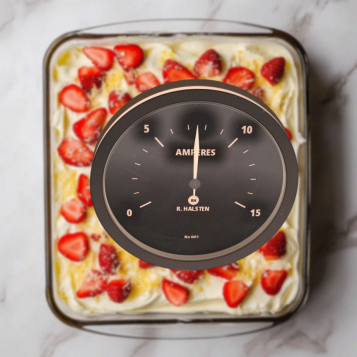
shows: 7.5 A
